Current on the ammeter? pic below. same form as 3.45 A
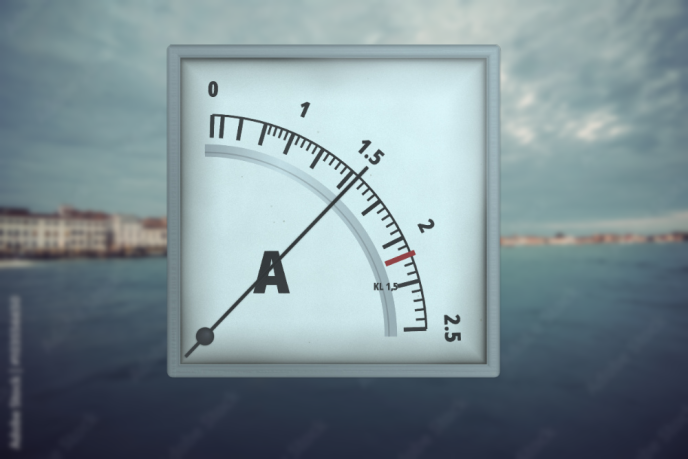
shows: 1.55 A
